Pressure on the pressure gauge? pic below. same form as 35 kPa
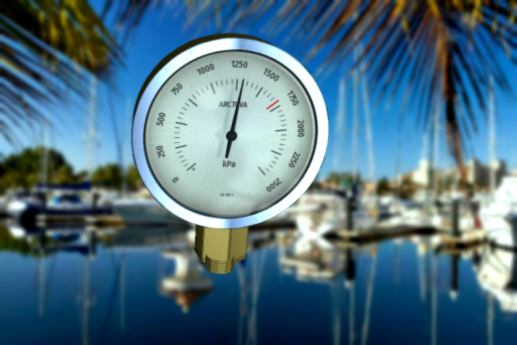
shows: 1300 kPa
